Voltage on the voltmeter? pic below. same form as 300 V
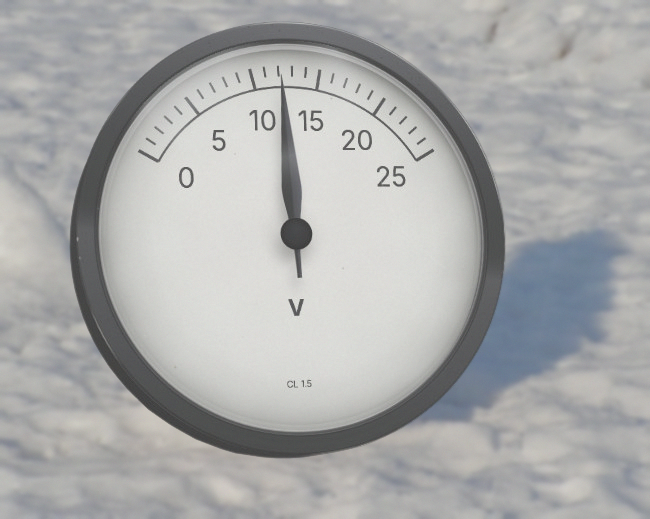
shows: 12 V
